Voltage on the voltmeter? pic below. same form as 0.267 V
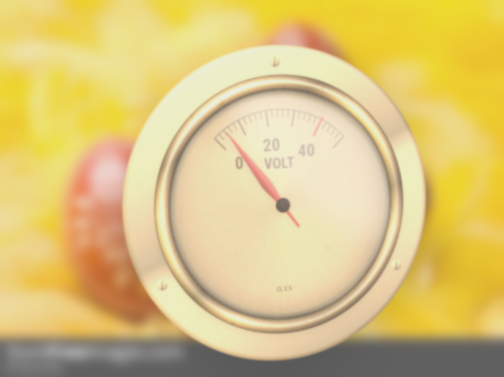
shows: 4 V
